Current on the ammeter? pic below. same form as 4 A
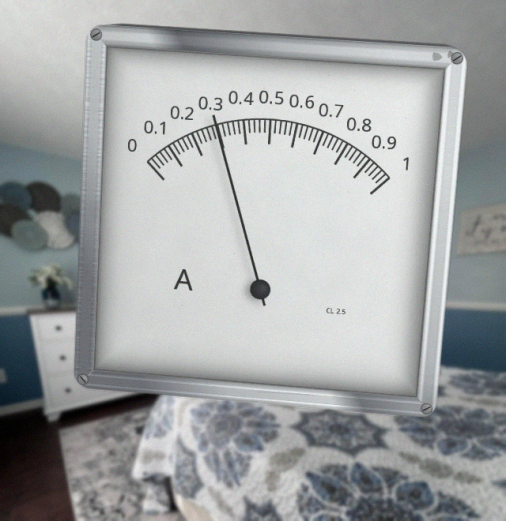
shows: 0.3 A
